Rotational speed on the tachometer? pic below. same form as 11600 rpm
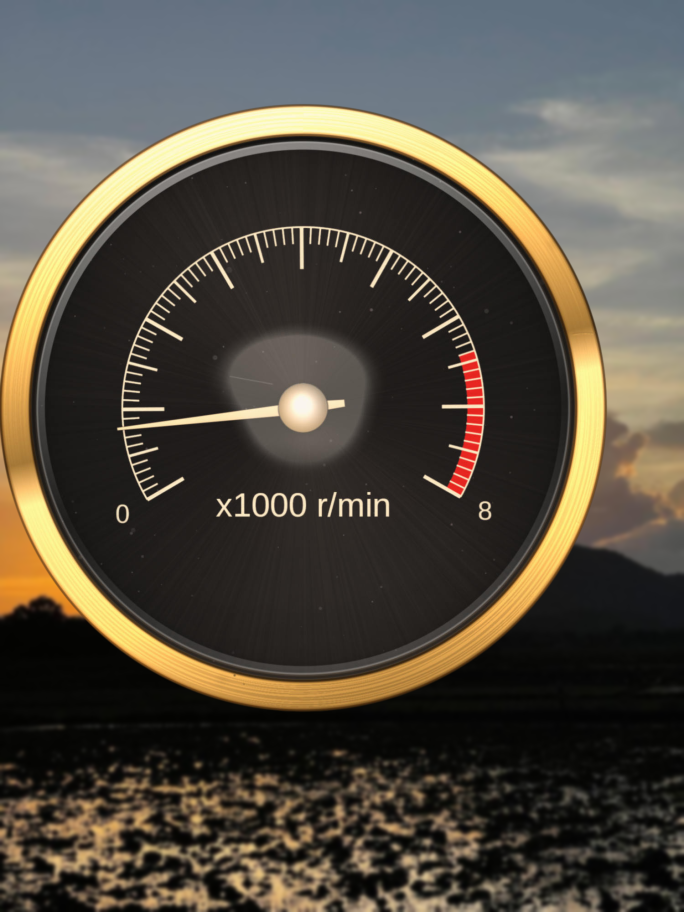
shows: 800 rpm
